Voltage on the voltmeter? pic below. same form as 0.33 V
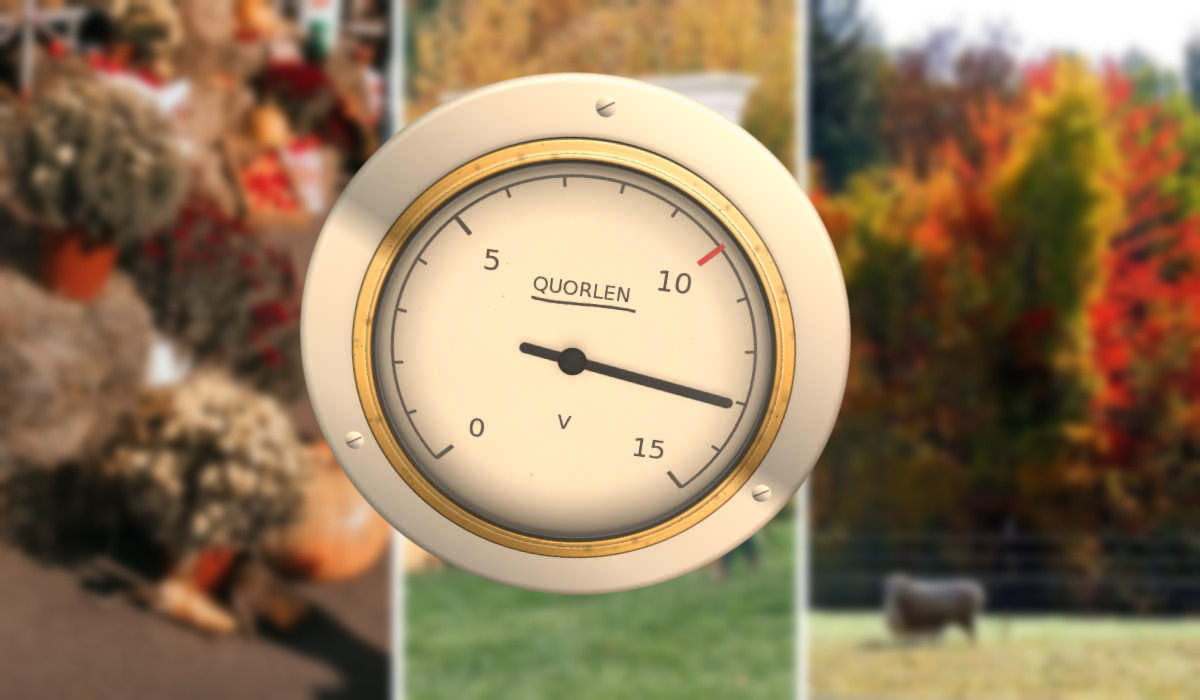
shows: 13 V
